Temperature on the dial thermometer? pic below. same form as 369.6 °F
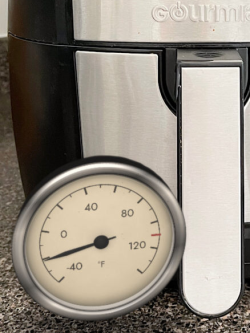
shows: -20 °F
